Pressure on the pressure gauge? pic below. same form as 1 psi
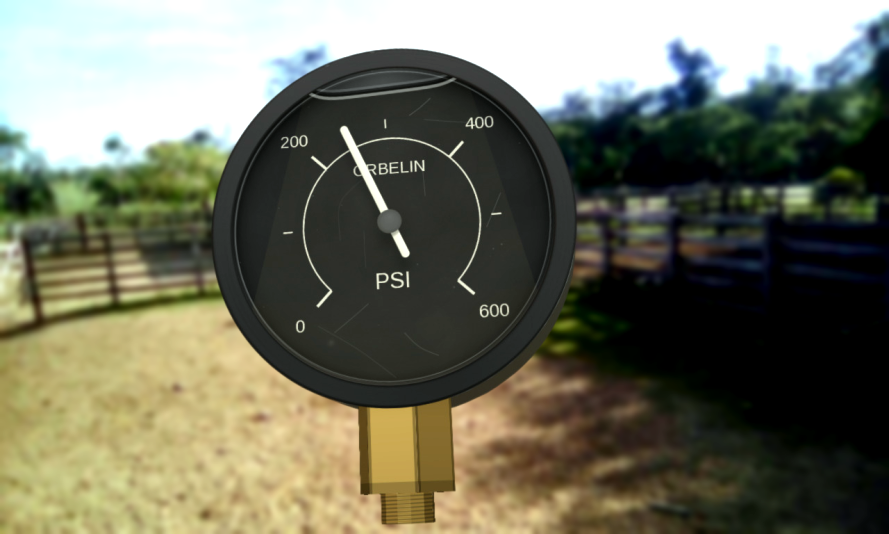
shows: 250 psi
